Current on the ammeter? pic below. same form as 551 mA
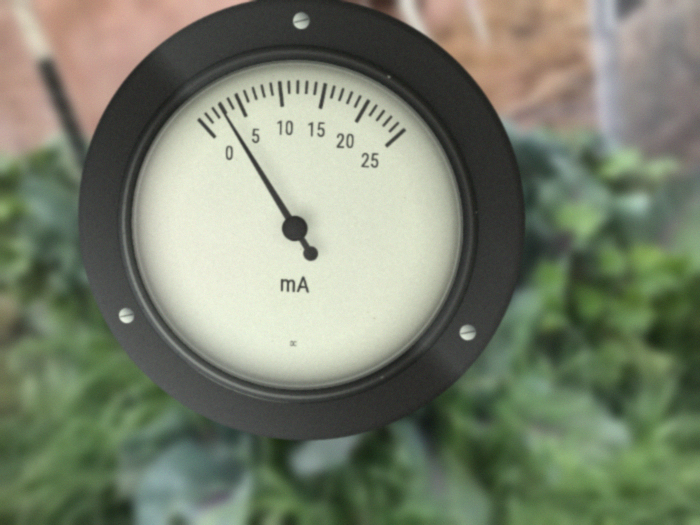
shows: 3 mA
